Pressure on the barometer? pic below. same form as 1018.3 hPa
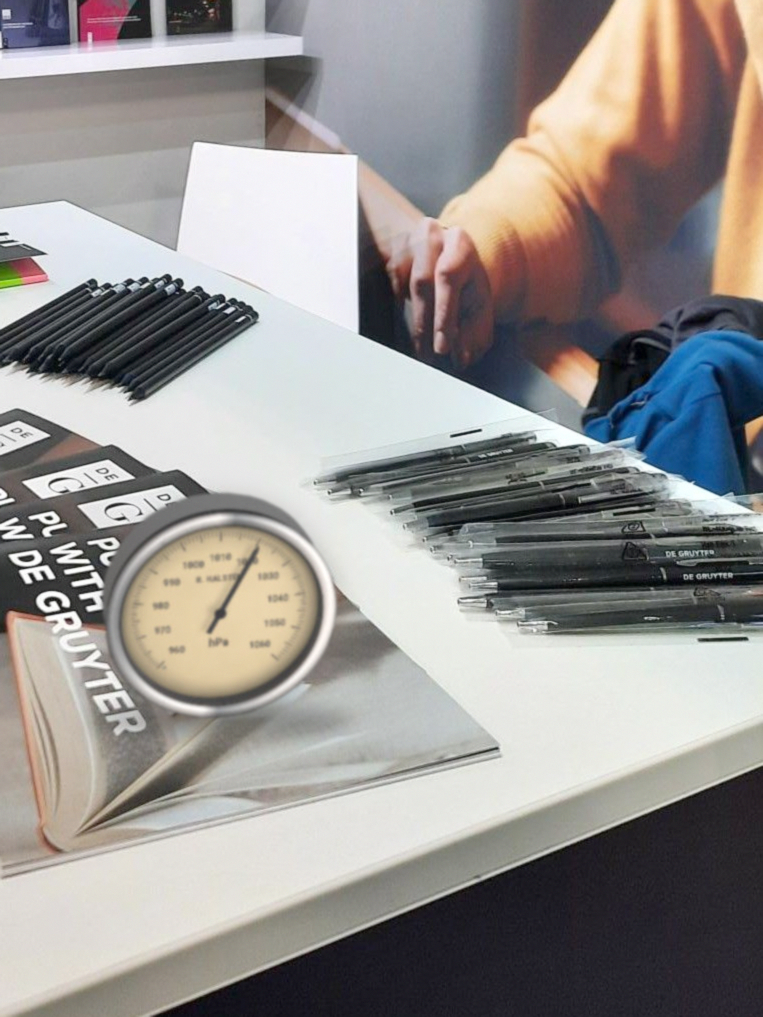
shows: 1020 hPa
